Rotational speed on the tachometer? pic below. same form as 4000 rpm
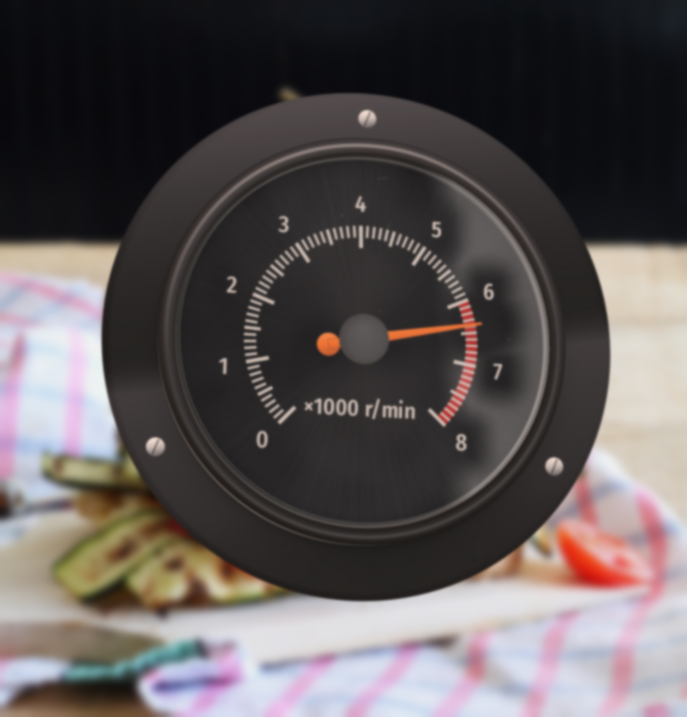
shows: 6400 rpm
